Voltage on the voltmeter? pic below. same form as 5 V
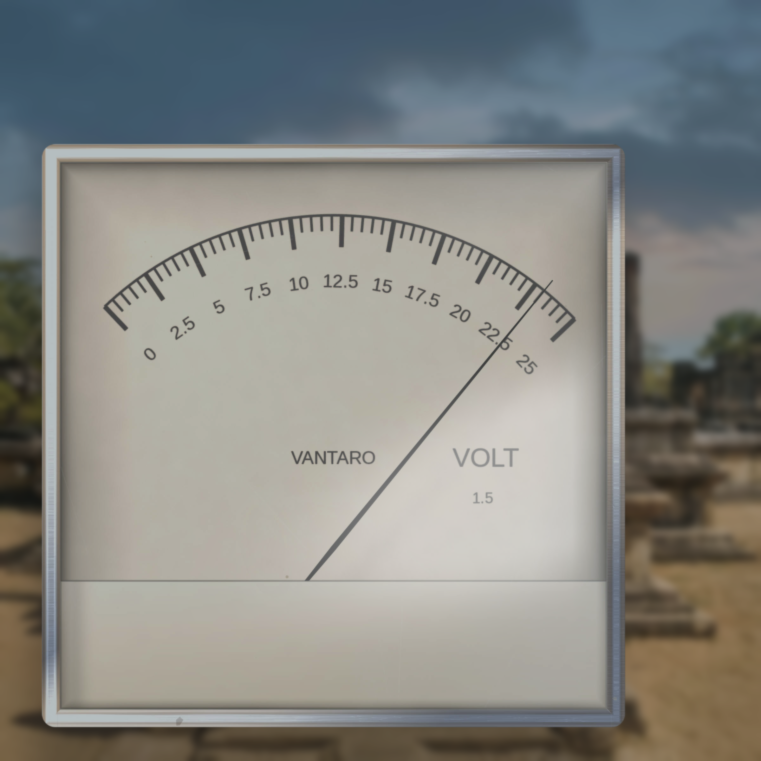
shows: 23 V
